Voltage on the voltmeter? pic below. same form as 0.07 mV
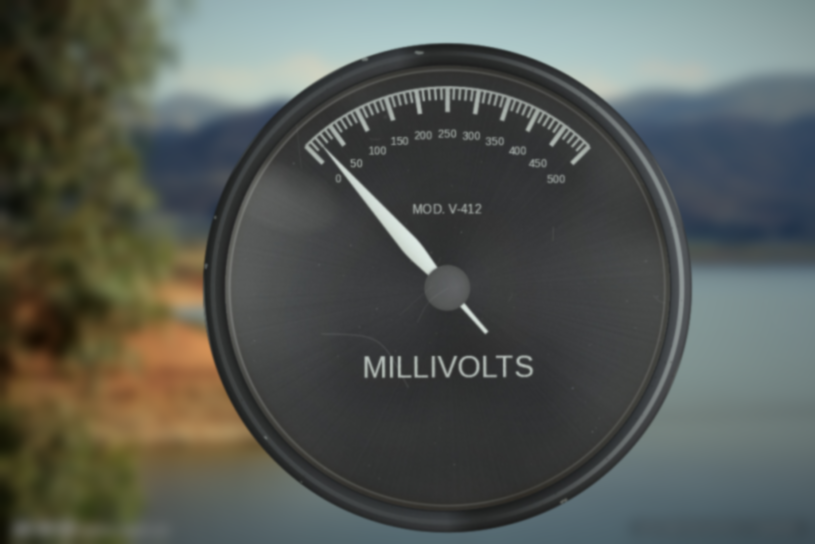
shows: 20 mV
